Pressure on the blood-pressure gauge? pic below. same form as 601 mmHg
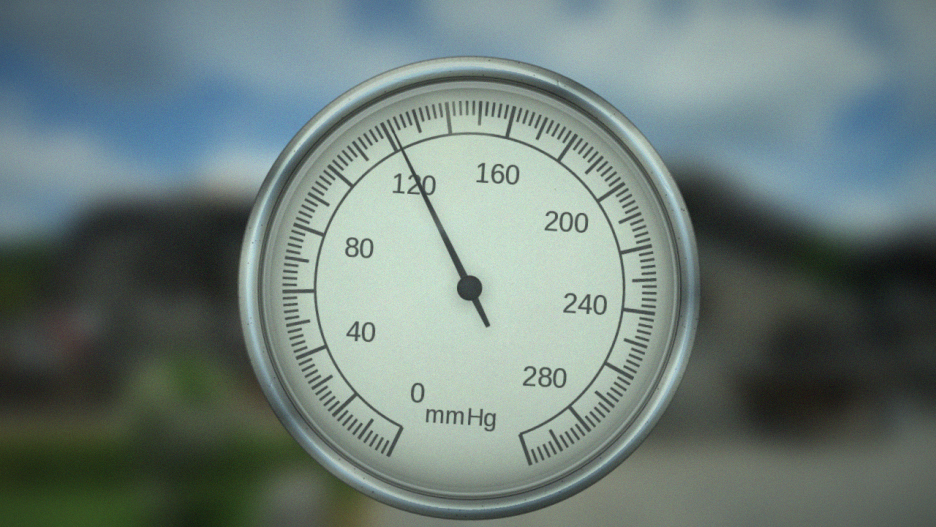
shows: 122 mmHg
